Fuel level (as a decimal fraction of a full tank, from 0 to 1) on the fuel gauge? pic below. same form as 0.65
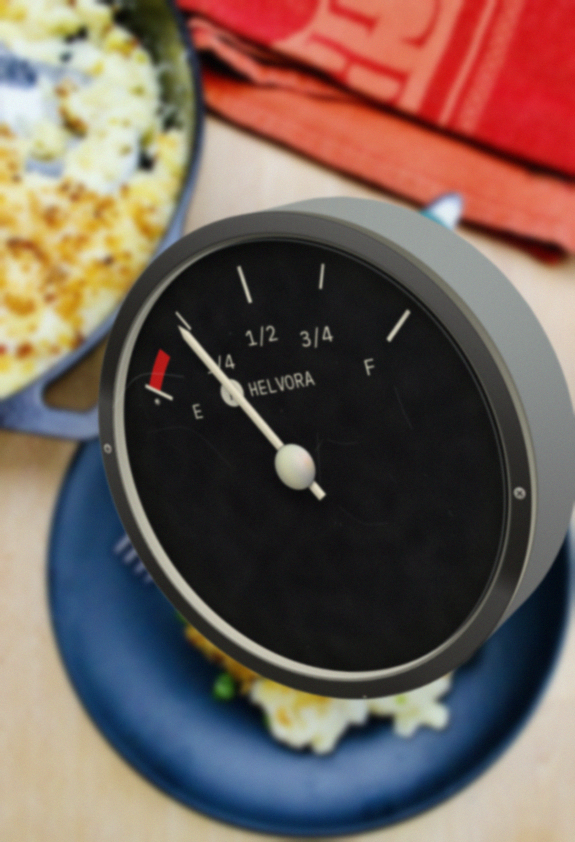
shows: 0.25
